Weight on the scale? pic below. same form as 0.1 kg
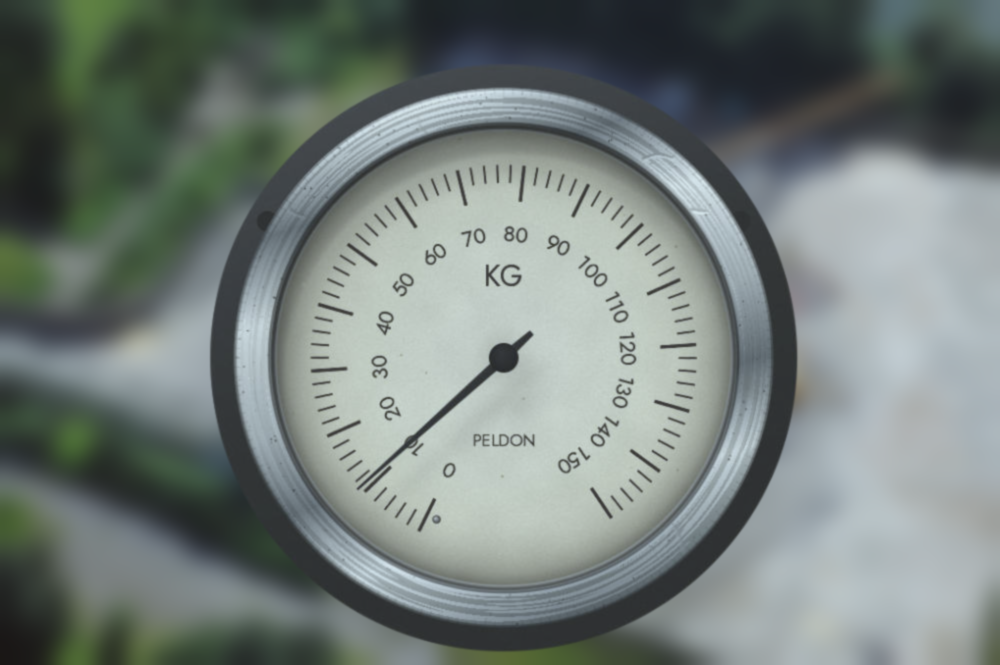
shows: 11 kg
